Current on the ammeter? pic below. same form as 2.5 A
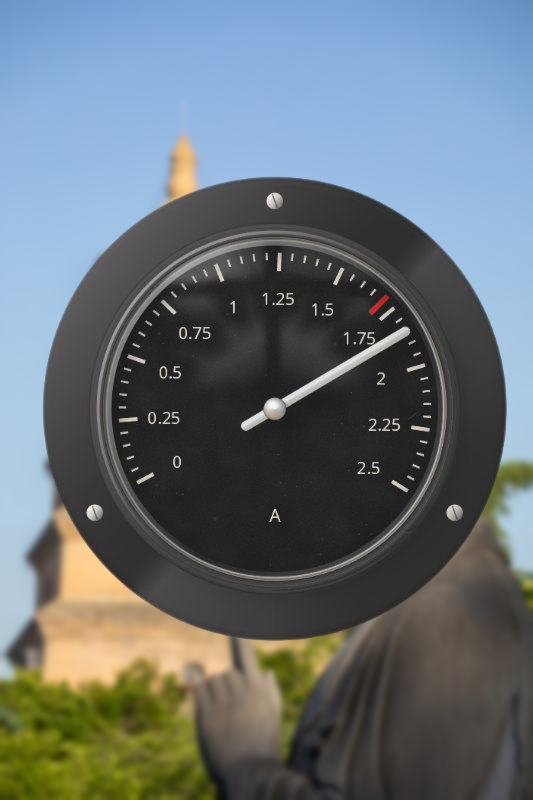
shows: 1.85 A
